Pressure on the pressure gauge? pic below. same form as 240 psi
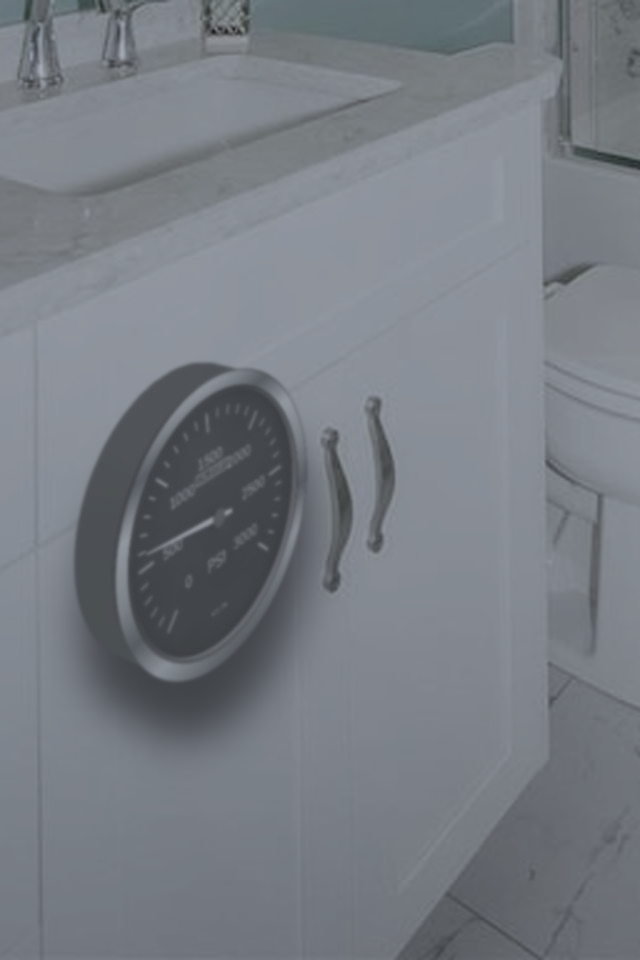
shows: 600 psi
